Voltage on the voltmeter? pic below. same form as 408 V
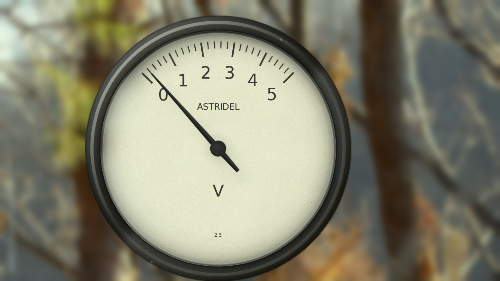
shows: 0.2 V
